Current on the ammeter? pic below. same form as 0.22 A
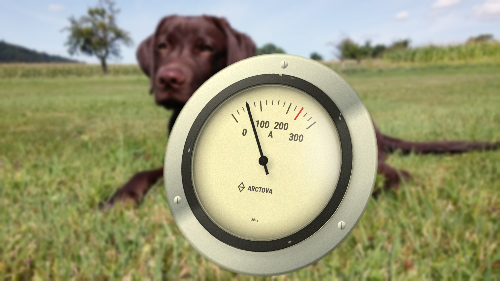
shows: 60 A
